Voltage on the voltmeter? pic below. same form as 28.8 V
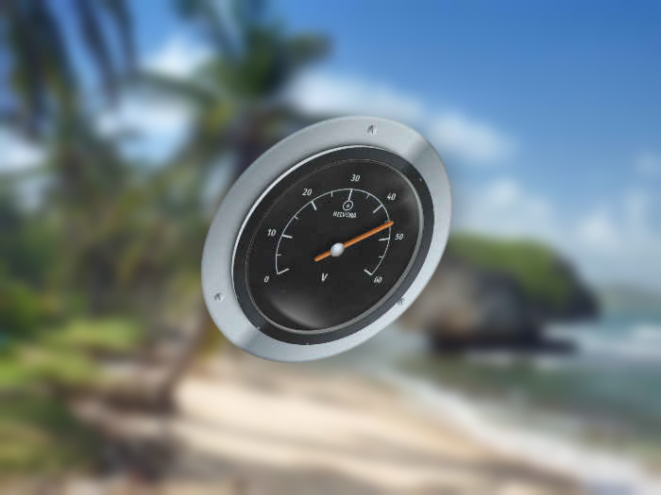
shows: 45 V
